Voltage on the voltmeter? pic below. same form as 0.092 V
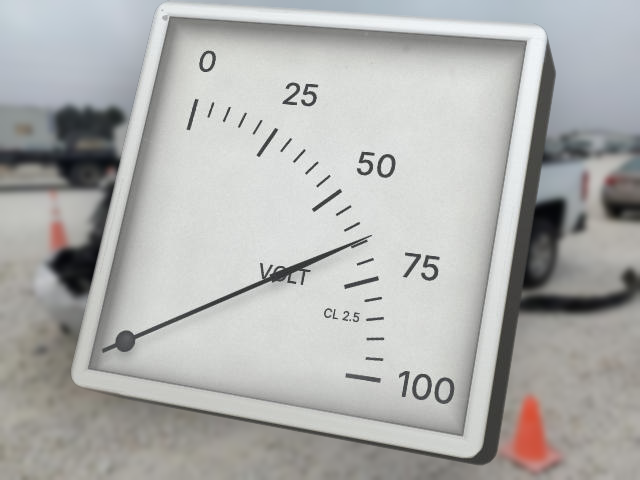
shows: 65 V
